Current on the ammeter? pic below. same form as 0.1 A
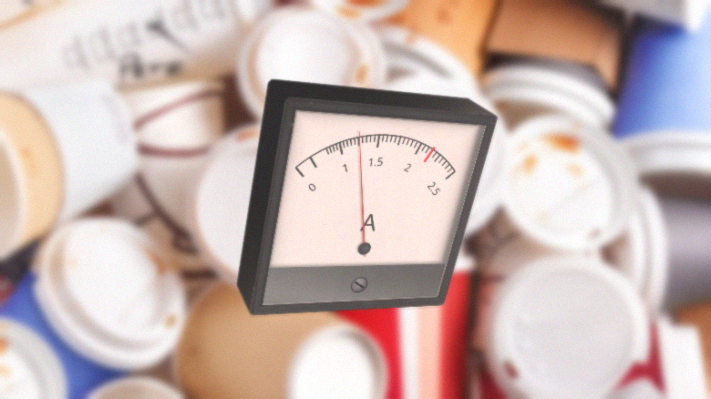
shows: 1.25 A
